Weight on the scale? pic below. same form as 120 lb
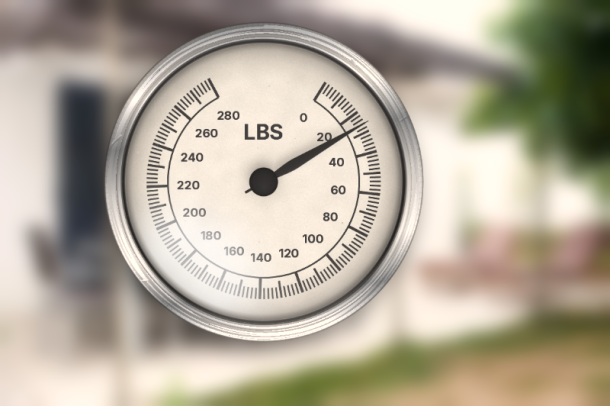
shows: 26 lb
